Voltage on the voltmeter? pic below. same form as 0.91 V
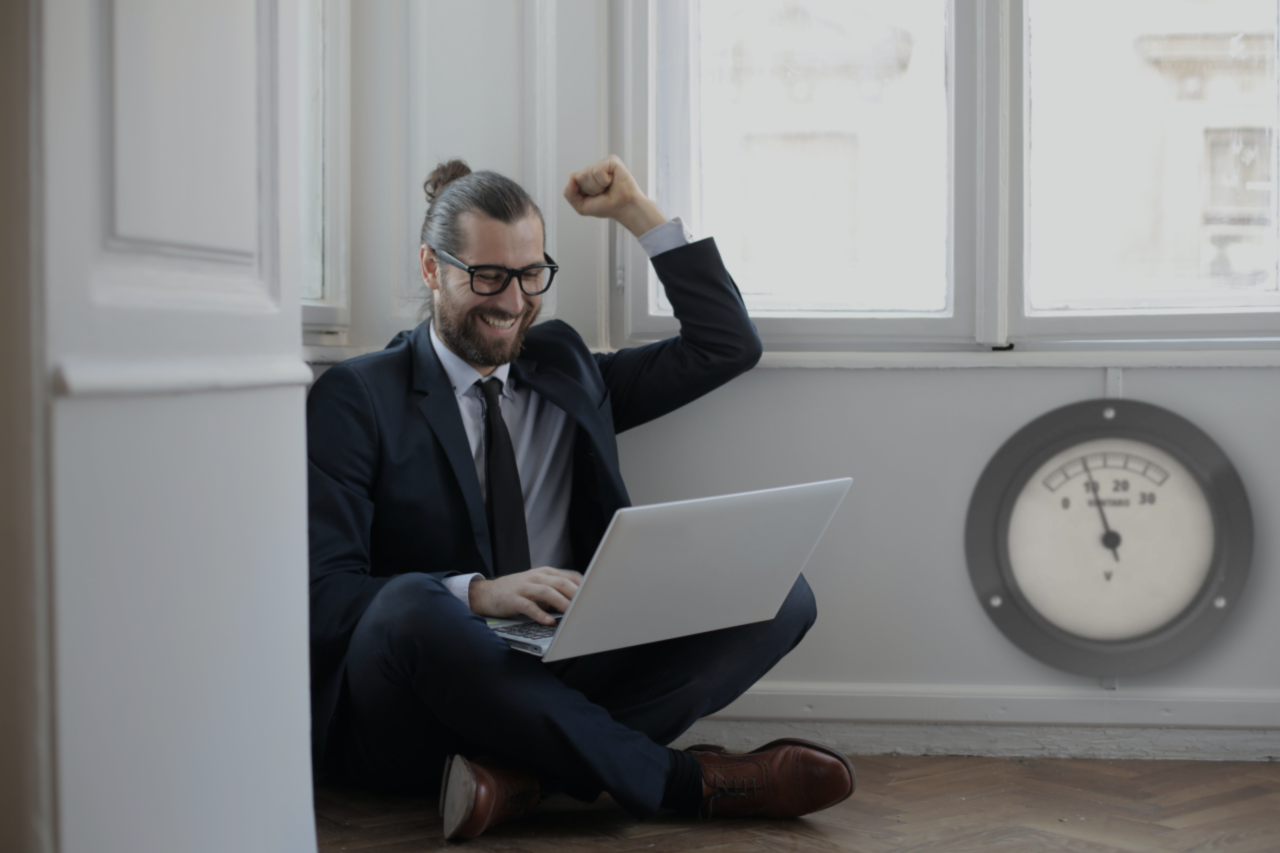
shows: 10 V
